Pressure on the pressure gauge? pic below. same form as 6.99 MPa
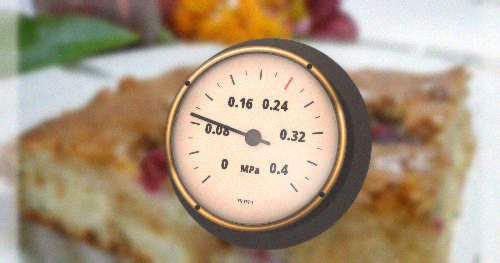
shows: 0.09 MPa
